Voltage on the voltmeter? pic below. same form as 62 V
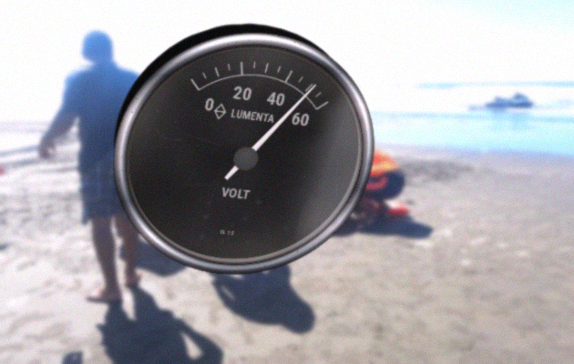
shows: 50 V
